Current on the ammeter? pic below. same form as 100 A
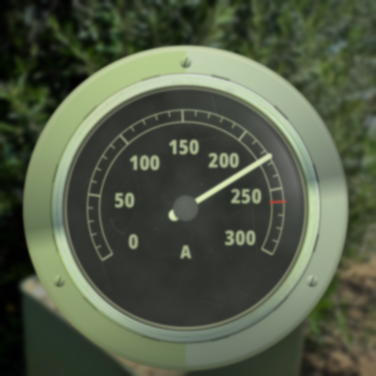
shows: 225 A
